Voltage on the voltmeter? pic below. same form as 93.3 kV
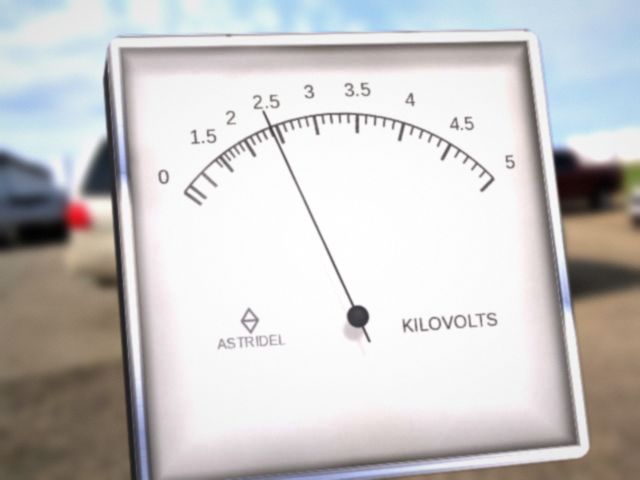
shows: 2.4 kV
